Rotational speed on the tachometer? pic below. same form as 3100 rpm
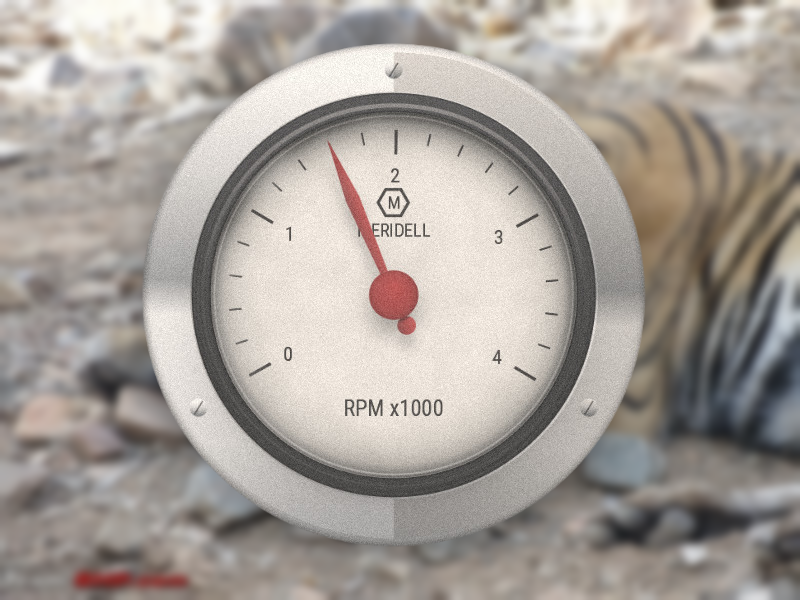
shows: 1600 rpm
